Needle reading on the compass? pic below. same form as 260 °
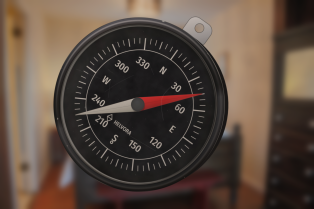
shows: 45 °
